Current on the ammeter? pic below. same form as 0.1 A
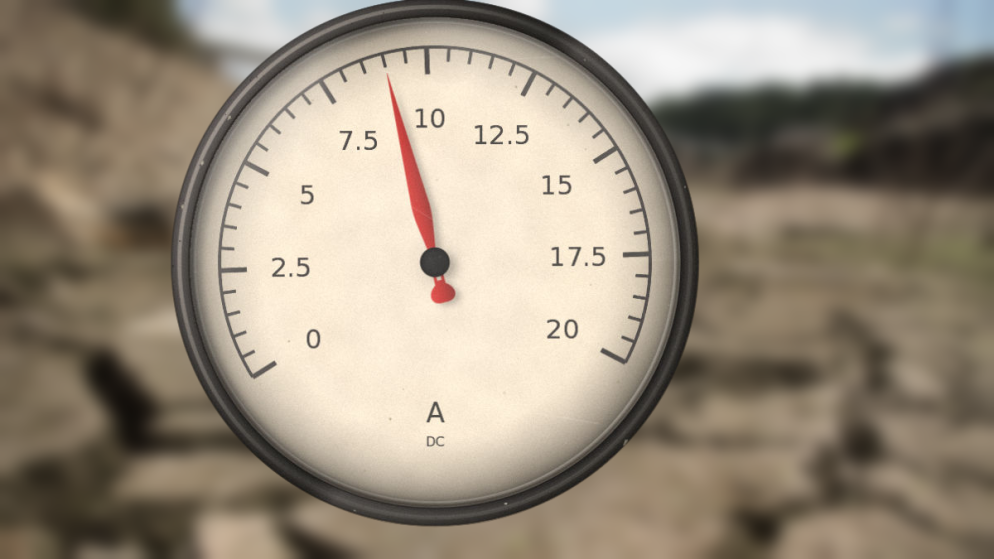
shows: 9 A
